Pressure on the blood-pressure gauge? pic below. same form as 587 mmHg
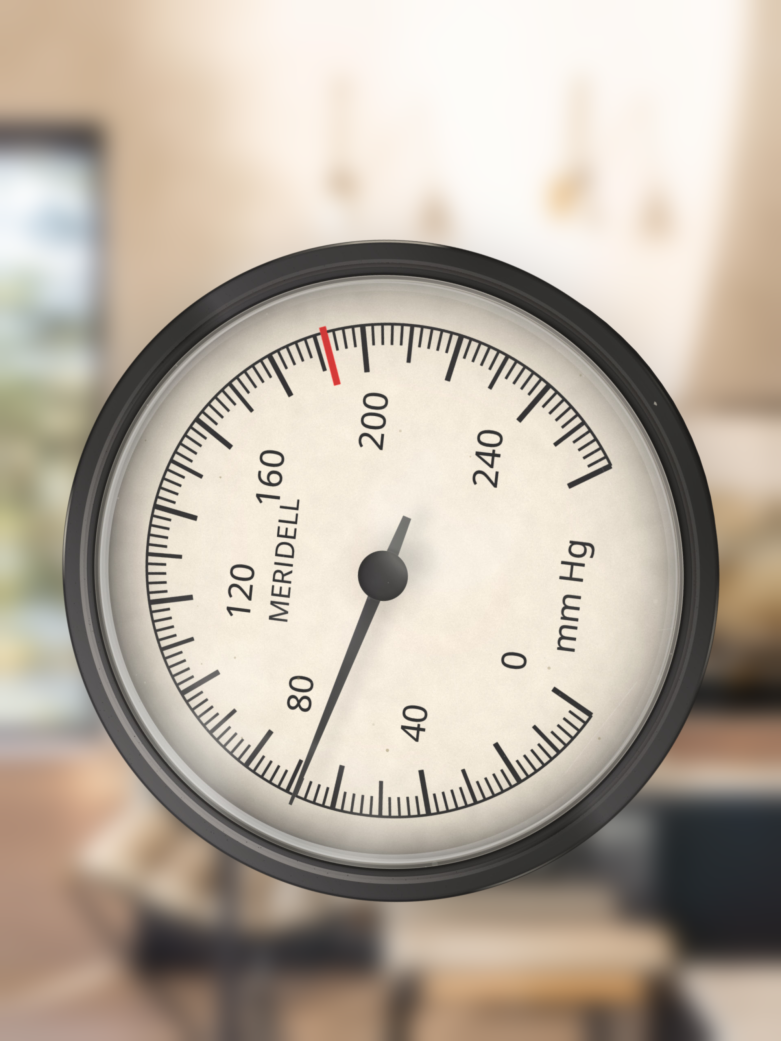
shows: 68 mmHg
